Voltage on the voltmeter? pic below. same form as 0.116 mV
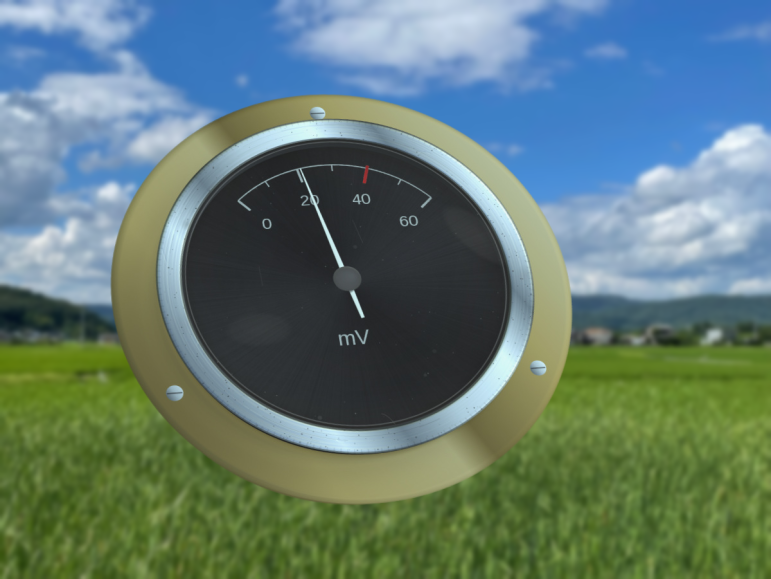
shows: 20 mV
